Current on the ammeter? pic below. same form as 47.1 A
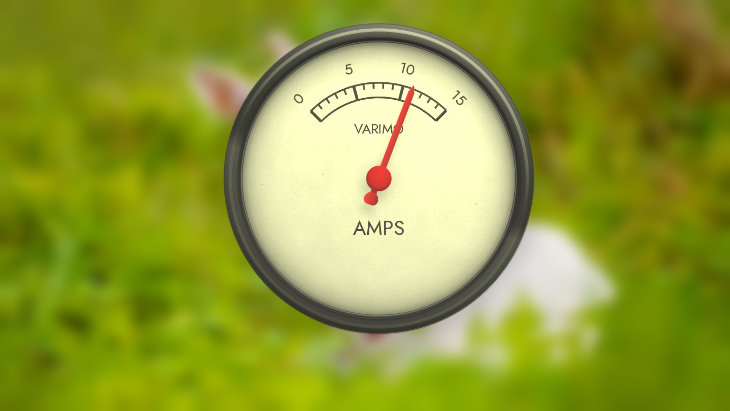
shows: 11 A
